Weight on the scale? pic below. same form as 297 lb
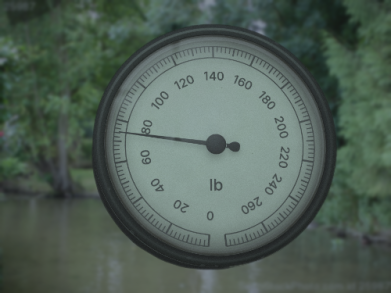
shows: 74 lb
